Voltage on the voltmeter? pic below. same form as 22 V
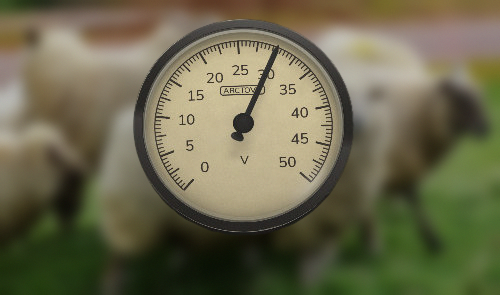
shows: 30 V
